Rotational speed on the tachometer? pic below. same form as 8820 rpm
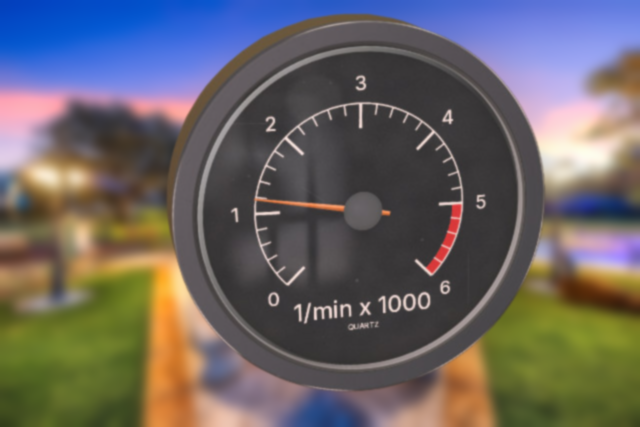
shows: 1200 rpm
